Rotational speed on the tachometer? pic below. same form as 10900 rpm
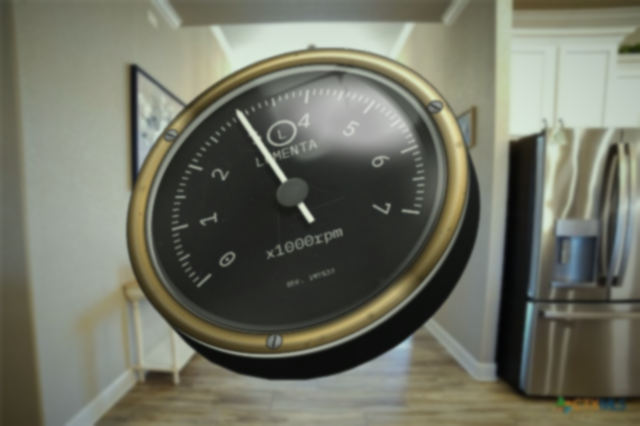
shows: 3000 rpm
